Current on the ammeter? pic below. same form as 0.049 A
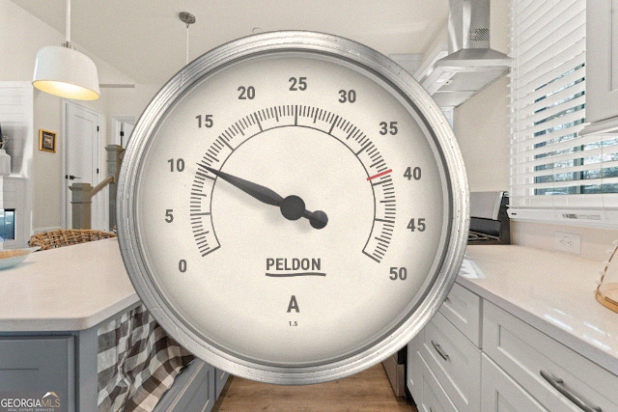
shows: 11 A
